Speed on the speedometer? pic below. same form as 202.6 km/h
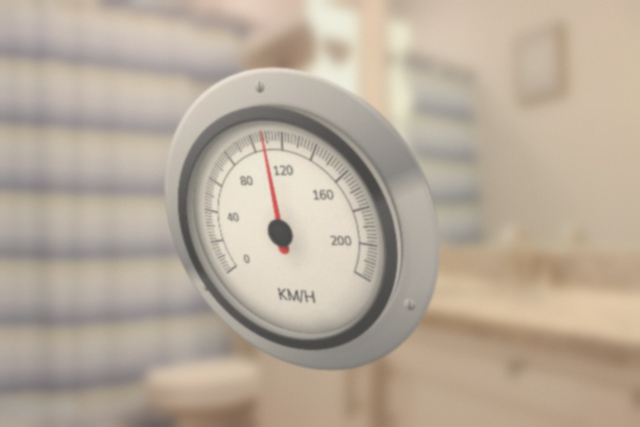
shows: 110 km/h
